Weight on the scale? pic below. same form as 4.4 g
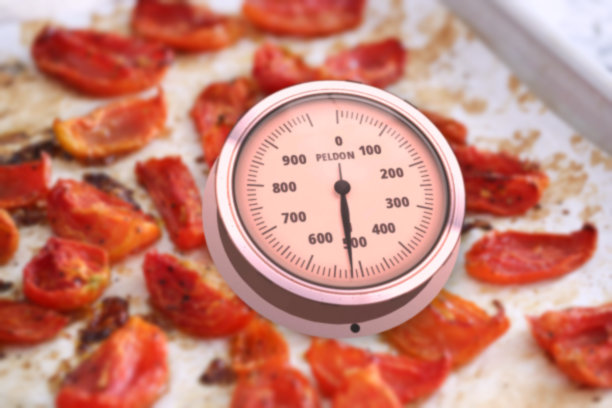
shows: 520 g
